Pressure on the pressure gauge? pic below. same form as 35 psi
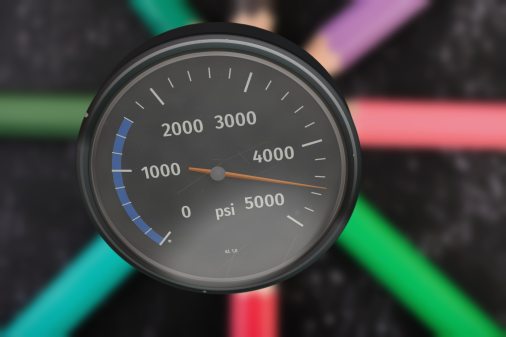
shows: 4500 psi
